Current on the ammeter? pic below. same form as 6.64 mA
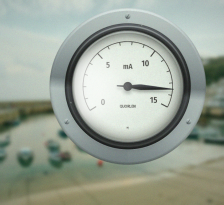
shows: 13.5 mA
